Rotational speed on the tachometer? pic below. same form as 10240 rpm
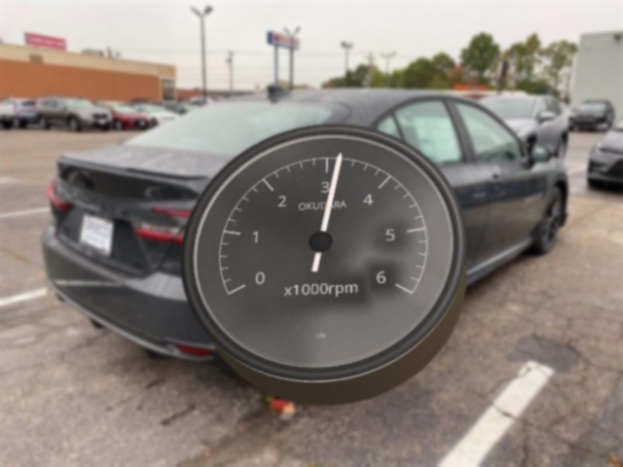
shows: 3200 rpm
